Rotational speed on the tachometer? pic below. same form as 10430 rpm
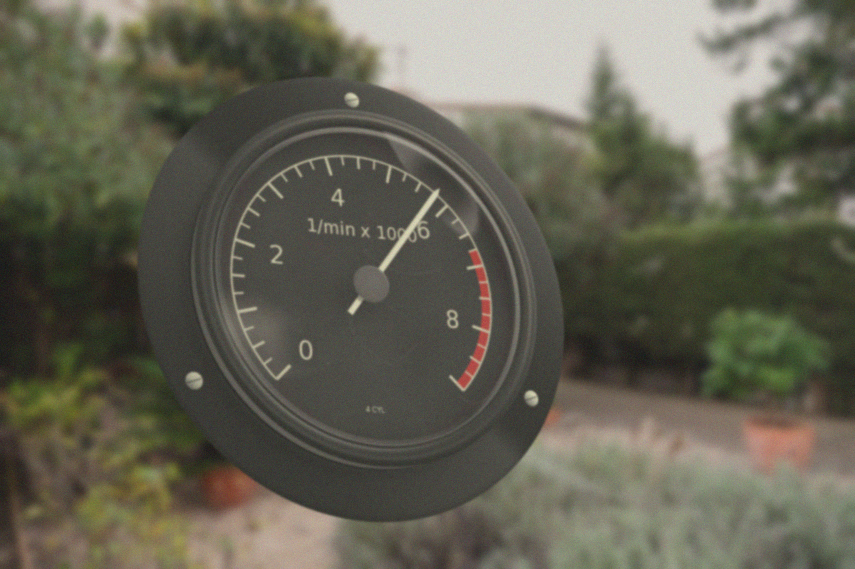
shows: 5750 rpm
